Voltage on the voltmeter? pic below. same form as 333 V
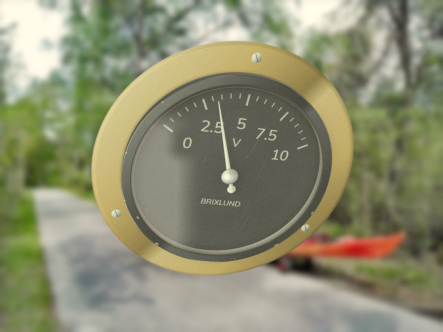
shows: 3.25 V
